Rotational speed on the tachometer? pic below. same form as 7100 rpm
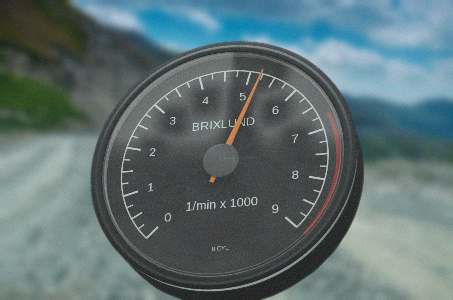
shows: 5250 rpm
